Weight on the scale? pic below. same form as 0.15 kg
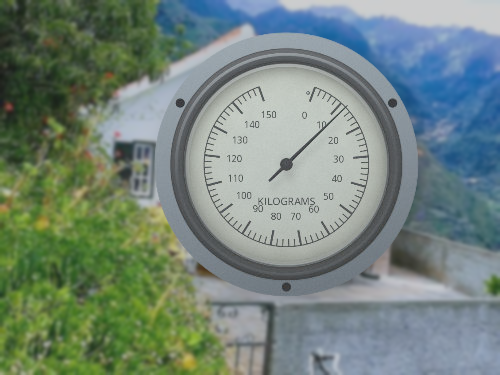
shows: 12 kg
